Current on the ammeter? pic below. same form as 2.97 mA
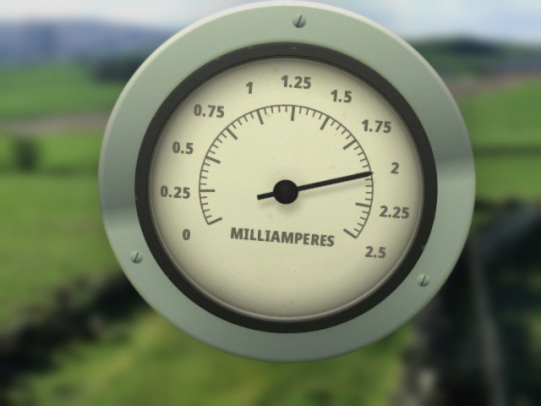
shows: 2 mA
